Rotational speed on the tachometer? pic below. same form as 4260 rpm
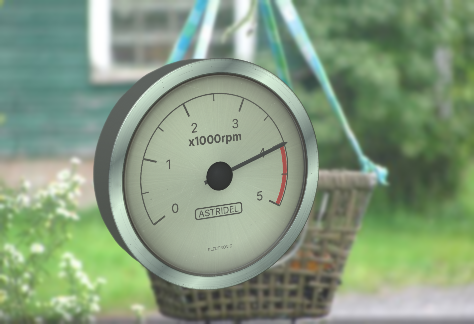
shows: 4000 rpm
